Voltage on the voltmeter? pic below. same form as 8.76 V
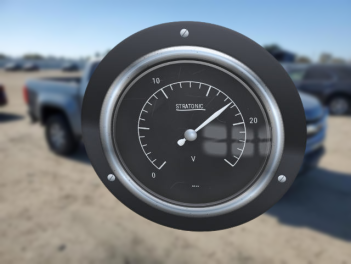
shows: 17.5 V
